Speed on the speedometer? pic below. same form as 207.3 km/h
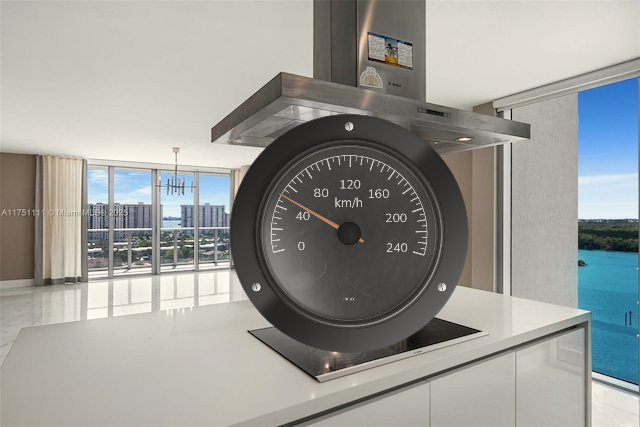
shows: 50 km/h
